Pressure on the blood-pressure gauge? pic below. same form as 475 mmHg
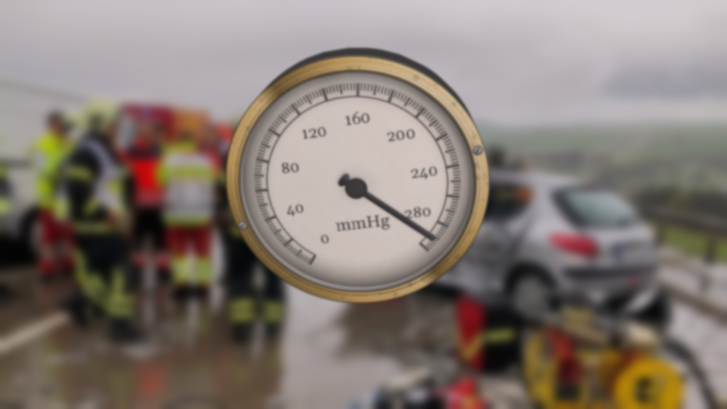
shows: 290 mmHg
